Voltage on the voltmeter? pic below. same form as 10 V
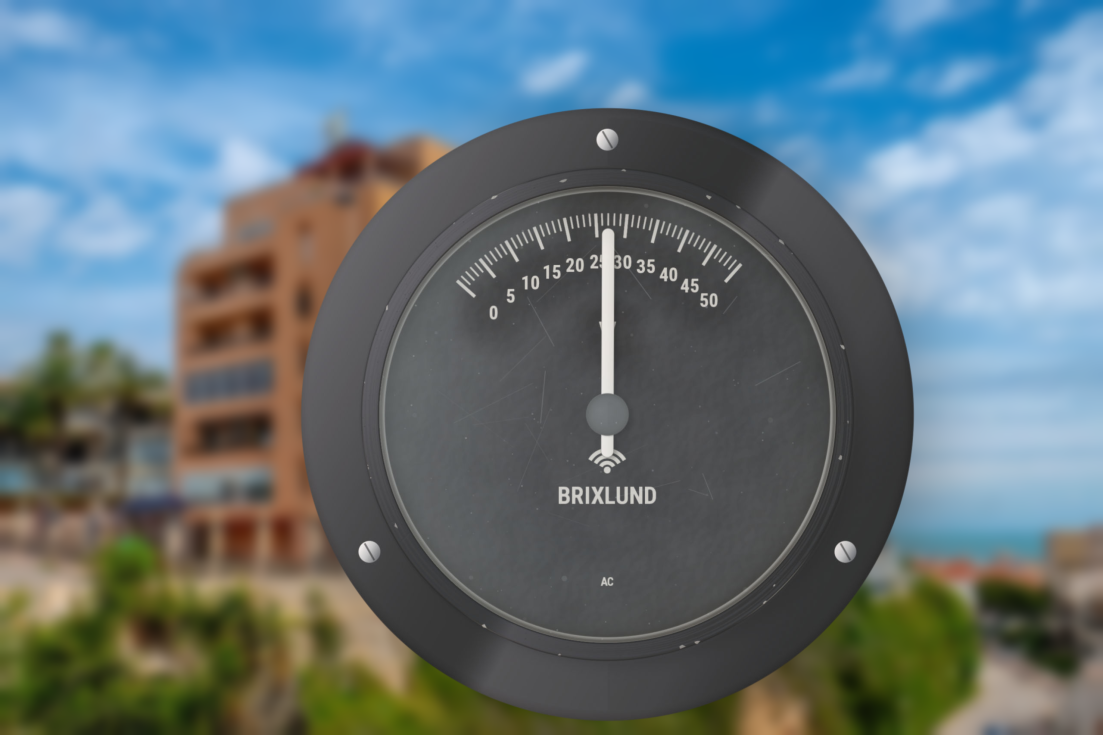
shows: 27 V
